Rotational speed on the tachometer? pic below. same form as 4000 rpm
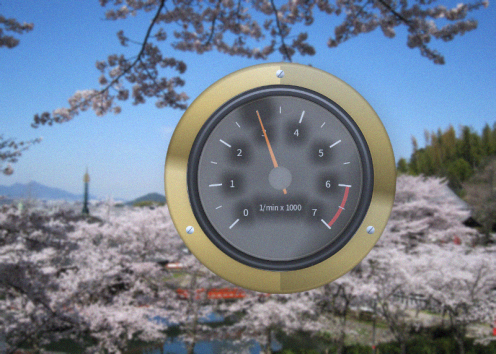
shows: 3000 rpm
